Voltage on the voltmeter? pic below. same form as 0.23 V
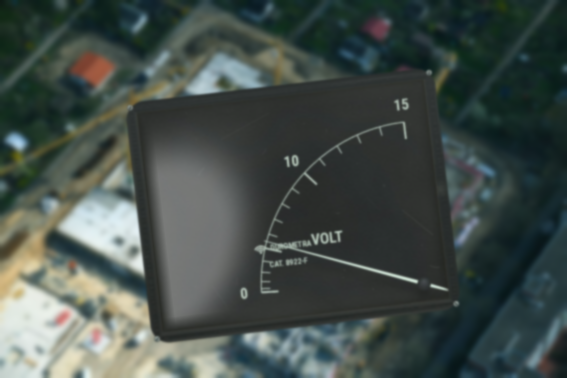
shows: 5.5 V
